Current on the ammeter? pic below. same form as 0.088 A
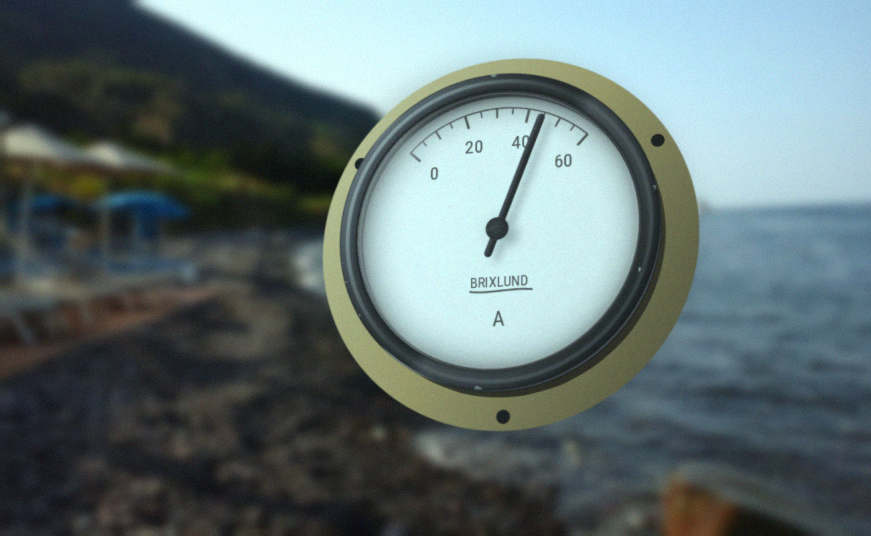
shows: 45 A
